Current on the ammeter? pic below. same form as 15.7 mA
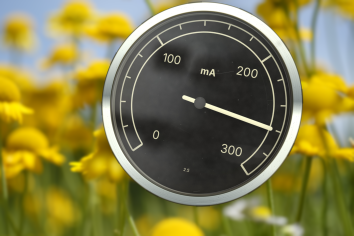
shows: 260 mA
